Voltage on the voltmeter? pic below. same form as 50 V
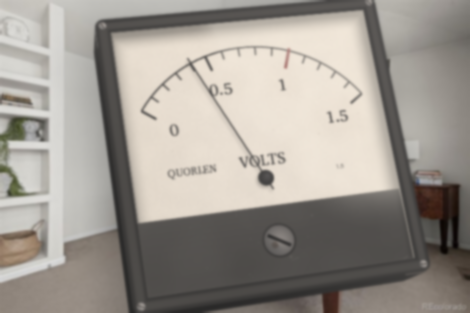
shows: 0.4 V
